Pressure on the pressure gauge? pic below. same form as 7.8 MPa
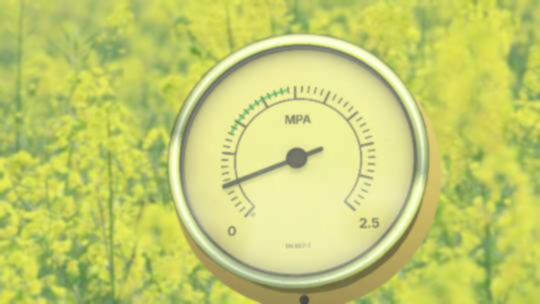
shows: 0.25 MPa
